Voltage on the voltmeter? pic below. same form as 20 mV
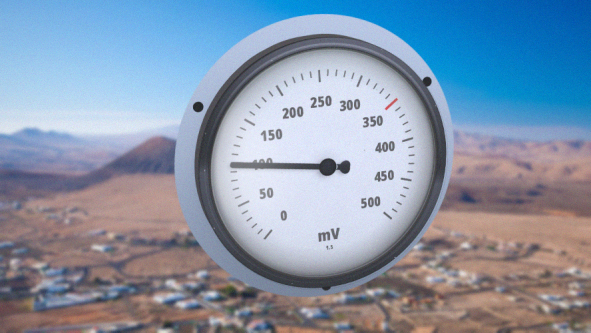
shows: 100 mV
